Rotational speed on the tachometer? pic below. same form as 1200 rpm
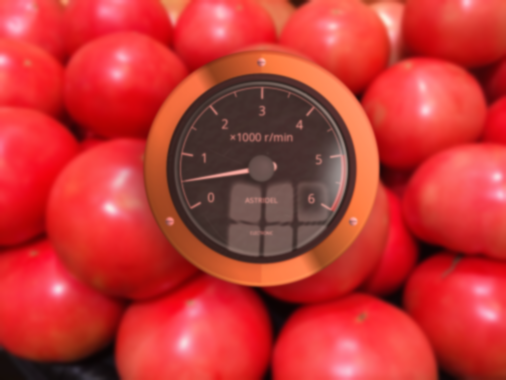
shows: 500 rpm
